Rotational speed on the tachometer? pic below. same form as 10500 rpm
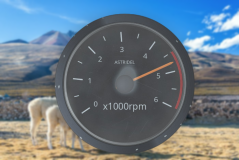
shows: 4750 rpm
